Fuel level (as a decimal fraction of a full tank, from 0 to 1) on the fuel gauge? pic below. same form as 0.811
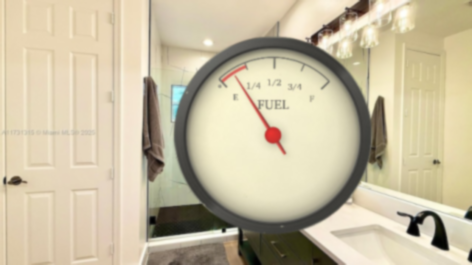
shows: 0.125
